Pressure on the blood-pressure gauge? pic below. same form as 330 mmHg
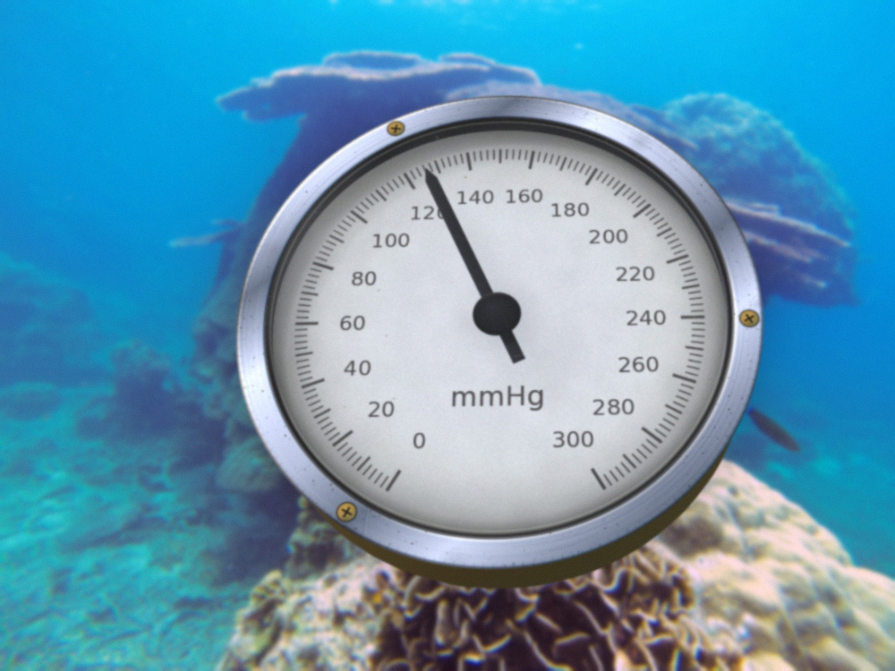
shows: 126 mmHg
